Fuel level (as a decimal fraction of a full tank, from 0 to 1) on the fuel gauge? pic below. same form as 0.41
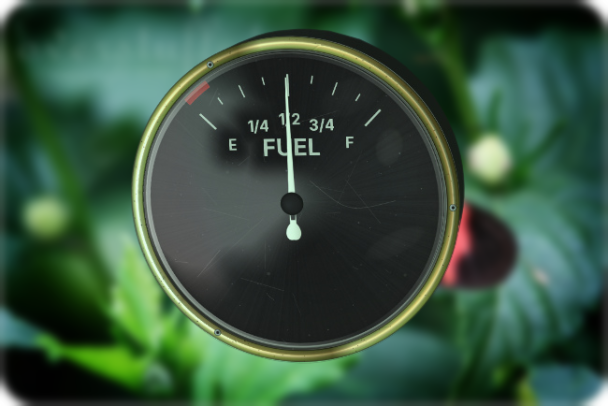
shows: 0.5
